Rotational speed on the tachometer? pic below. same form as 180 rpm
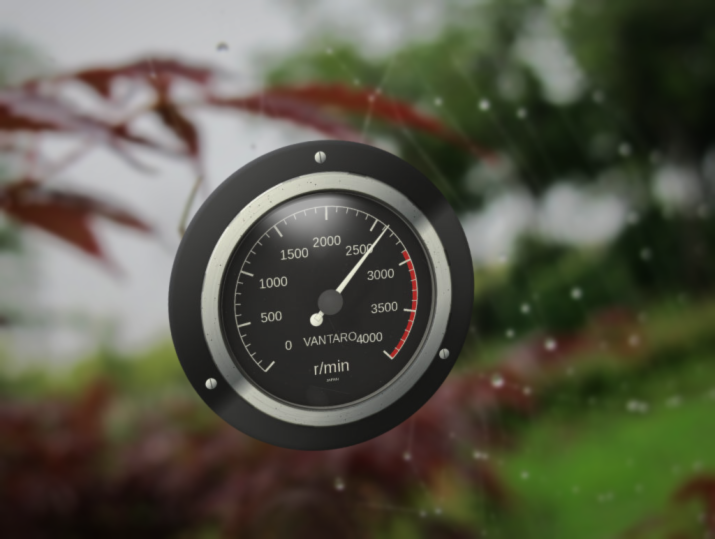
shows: 2600 rpm
